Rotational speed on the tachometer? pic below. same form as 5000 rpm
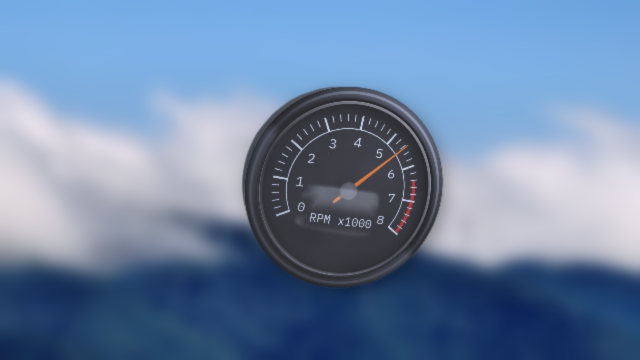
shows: 5400 rpm
